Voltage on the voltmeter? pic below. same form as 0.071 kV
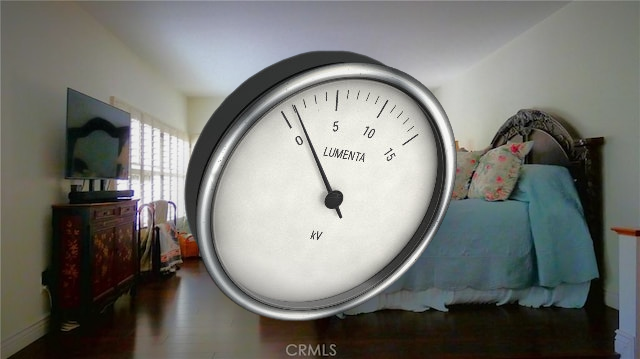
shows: 1 kV
